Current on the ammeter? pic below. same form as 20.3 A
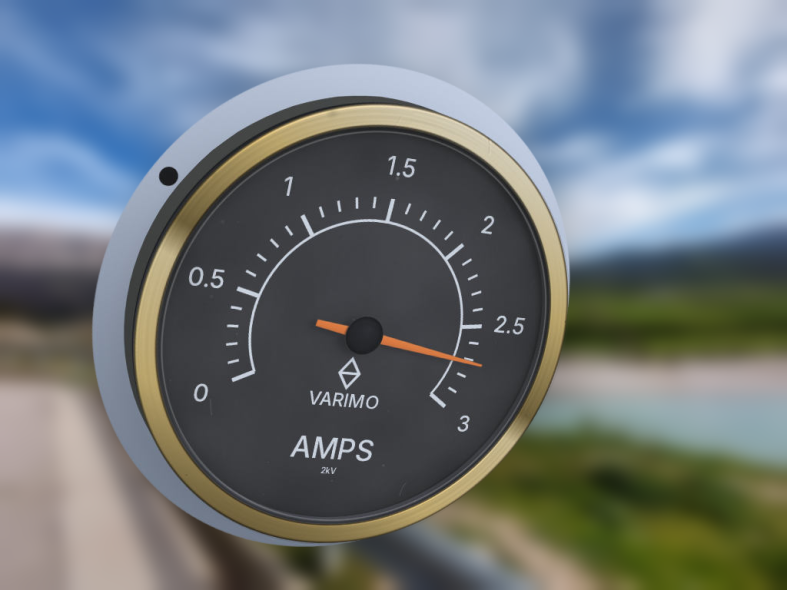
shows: 2.7 A
